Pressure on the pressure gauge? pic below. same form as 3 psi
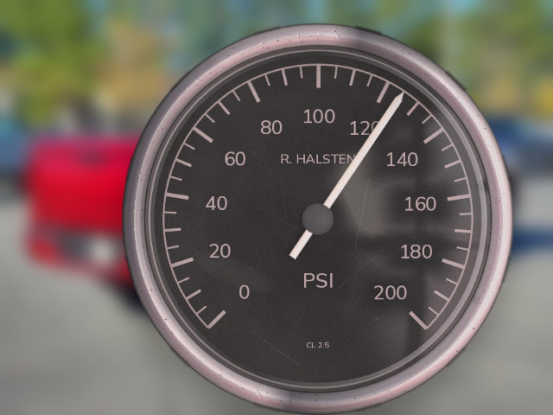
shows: 125 psi
